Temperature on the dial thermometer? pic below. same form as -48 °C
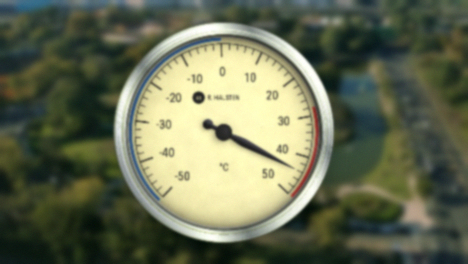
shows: 44 °C
